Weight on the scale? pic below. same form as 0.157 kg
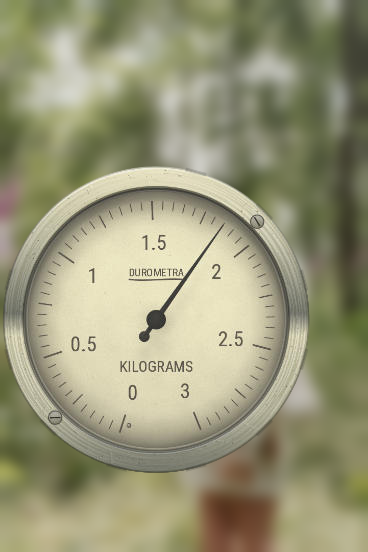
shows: 1.85 kg
